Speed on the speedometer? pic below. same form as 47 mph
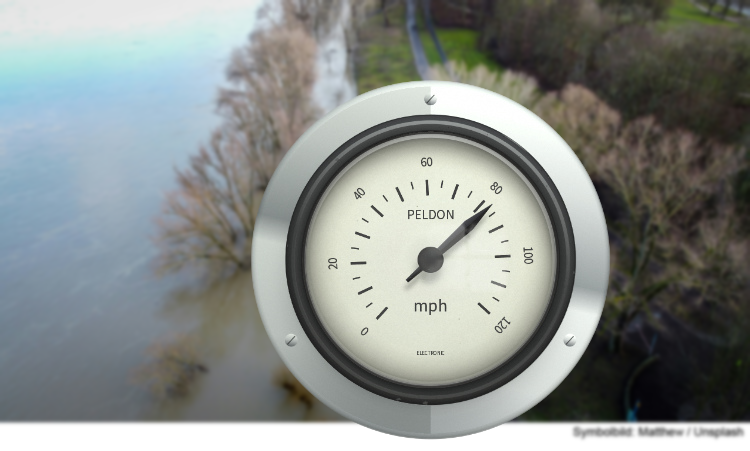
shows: 82.5 mph
